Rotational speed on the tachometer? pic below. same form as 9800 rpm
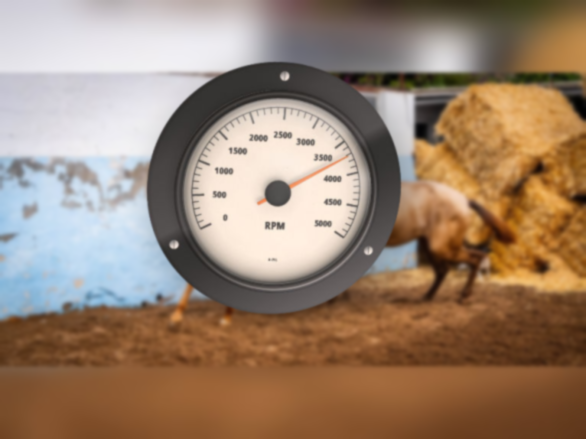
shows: 3700 rpm
